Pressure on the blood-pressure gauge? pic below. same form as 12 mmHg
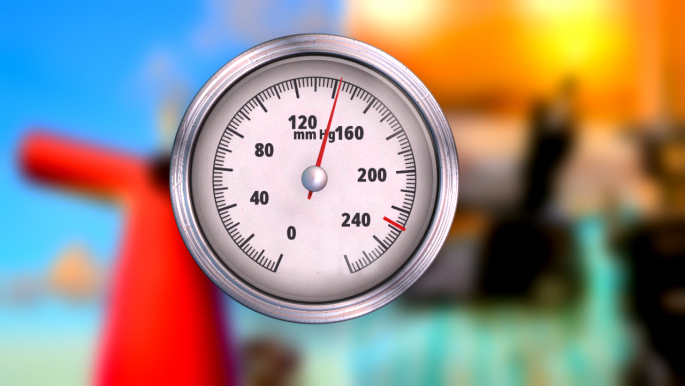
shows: 142 mmHg
